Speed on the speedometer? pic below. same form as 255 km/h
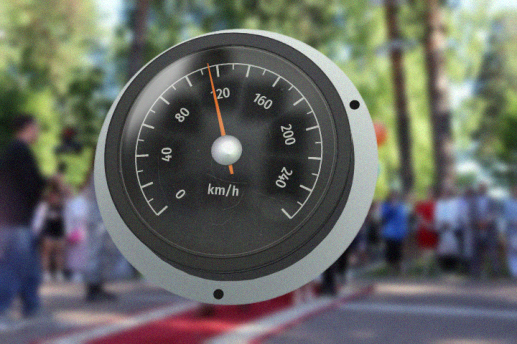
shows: 115 km/h
